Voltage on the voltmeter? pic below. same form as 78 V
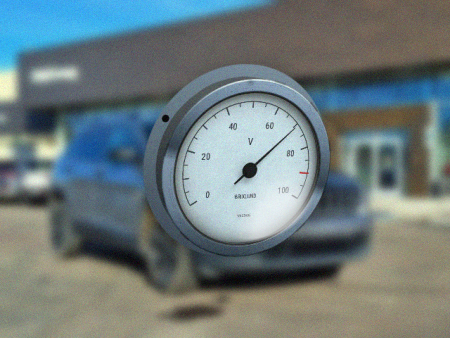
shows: 70 V
